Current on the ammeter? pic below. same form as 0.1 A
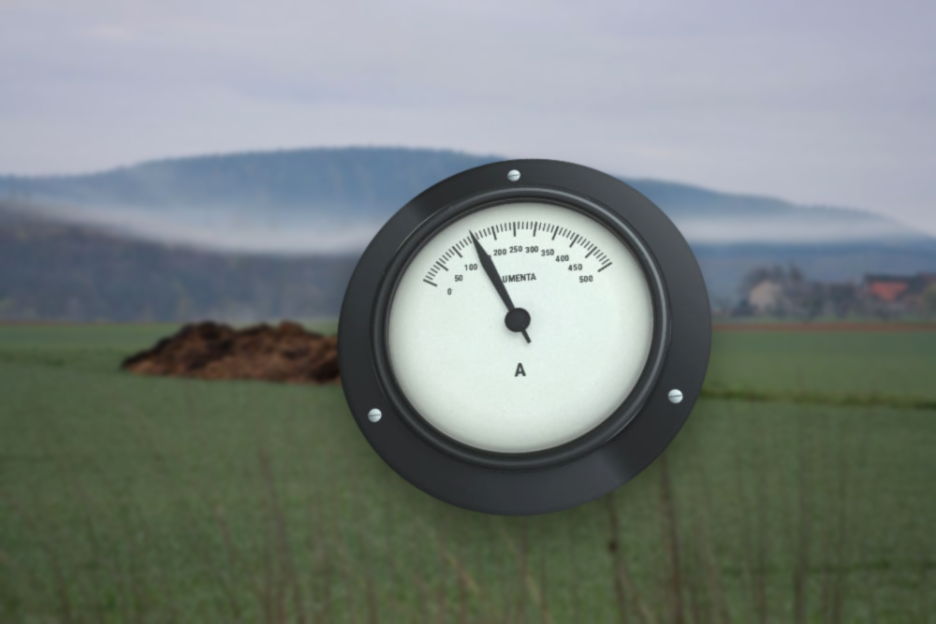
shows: 150 A
